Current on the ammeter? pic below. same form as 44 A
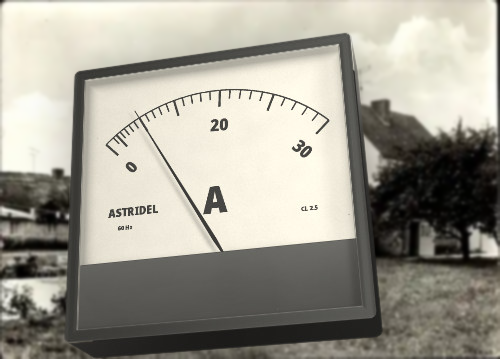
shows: 10 A
